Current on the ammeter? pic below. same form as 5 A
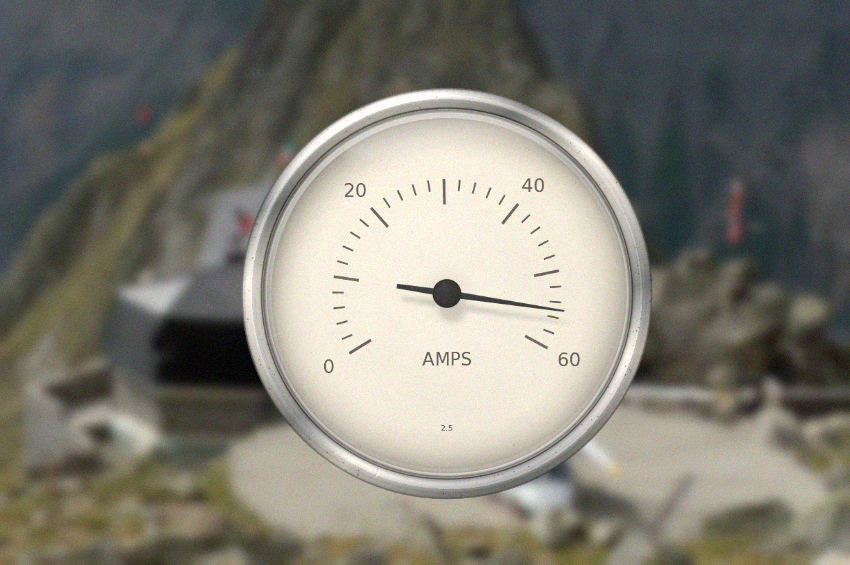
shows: 55 A
